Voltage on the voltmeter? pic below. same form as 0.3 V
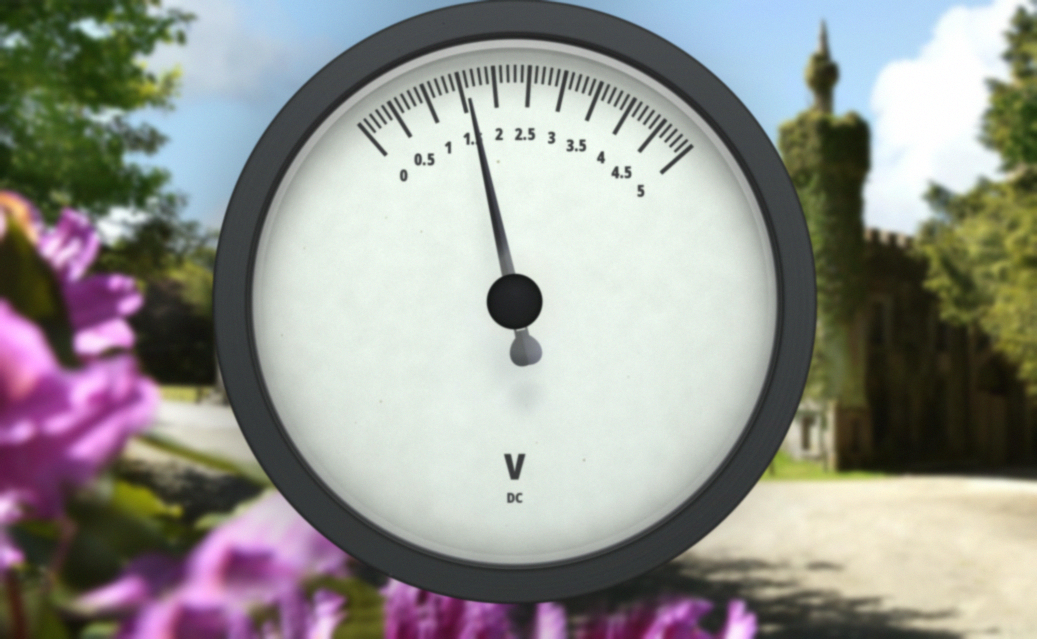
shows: 1.6 V
